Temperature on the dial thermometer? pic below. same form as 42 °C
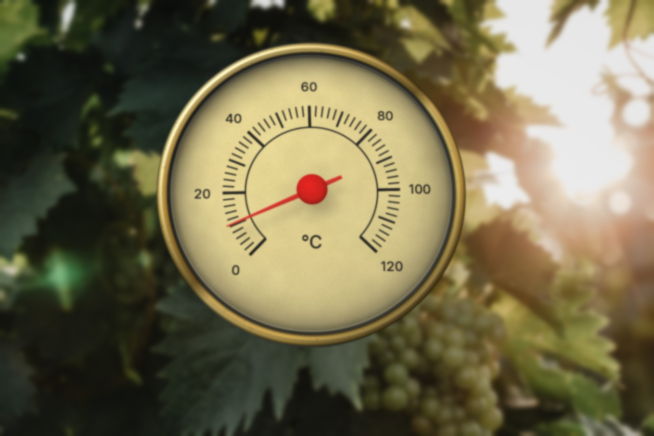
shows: 10 °C
